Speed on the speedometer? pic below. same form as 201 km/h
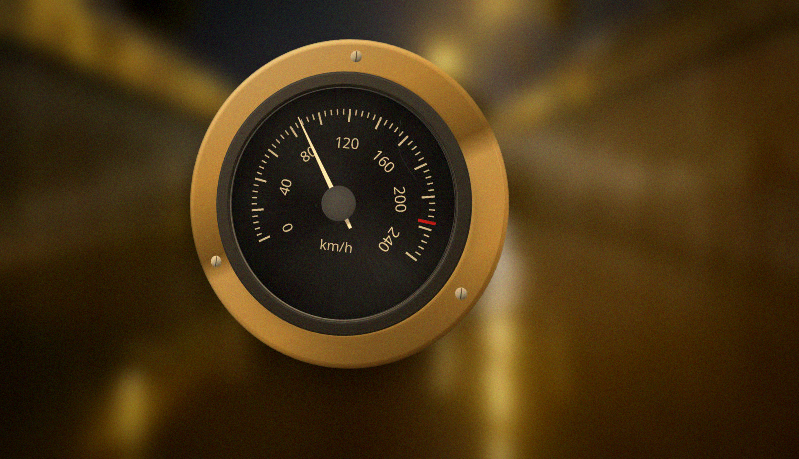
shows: 88 km/h
